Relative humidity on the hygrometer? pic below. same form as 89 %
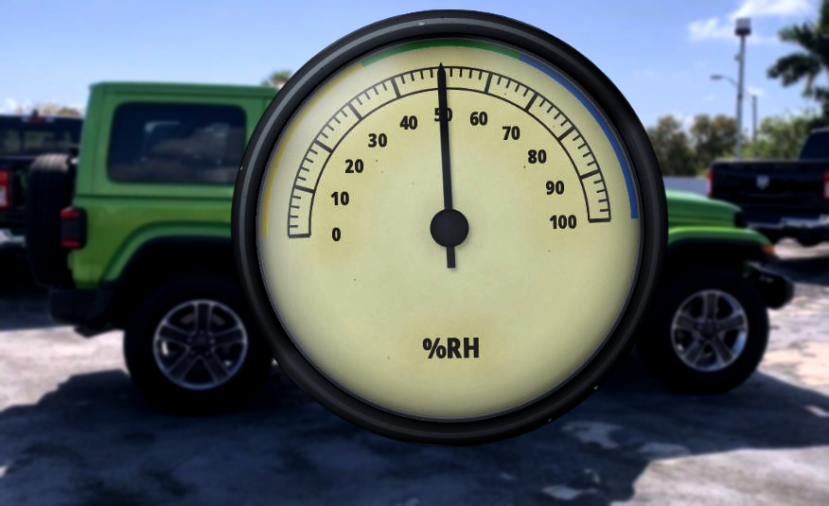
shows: 50 %
